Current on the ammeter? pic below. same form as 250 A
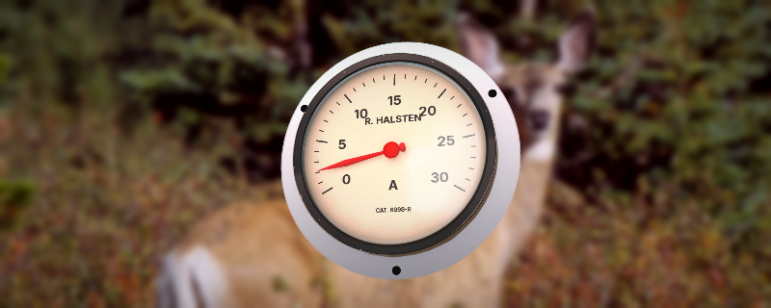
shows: 2 A
